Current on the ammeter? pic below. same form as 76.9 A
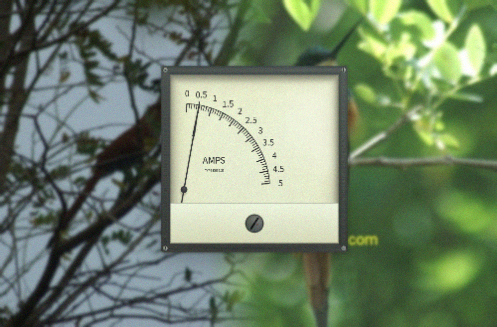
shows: 0.5 A
